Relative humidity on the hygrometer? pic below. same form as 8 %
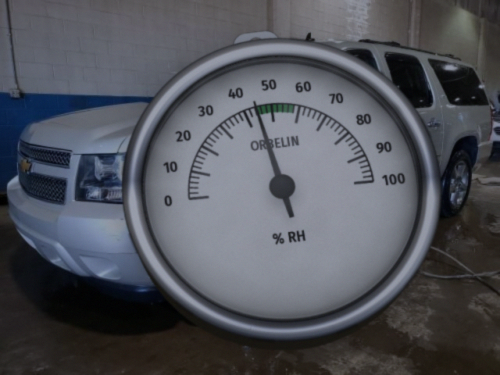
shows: 44 %
